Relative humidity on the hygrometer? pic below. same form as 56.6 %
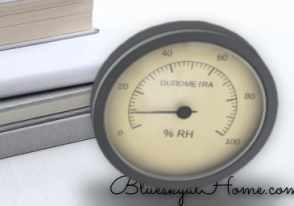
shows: 10 %
